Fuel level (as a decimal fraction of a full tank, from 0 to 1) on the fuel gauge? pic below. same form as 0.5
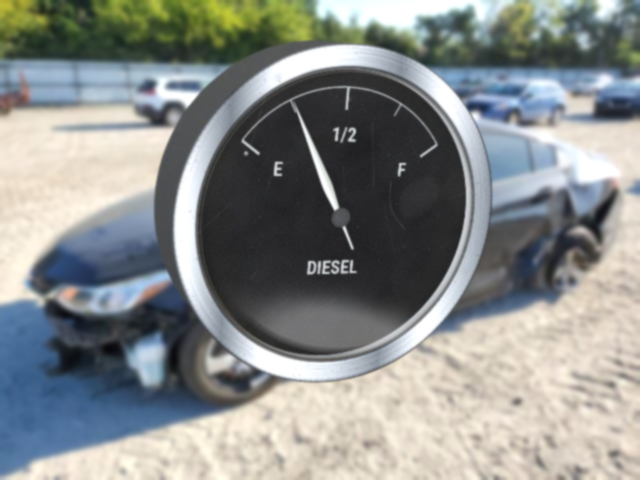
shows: 0.25
